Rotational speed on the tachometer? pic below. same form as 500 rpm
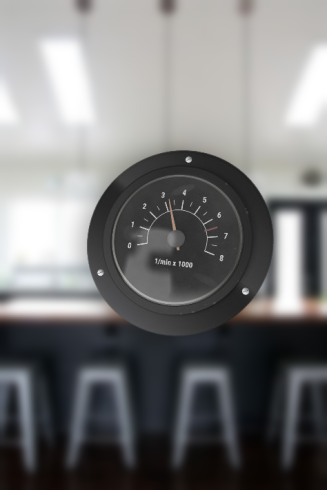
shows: 3250 rpm
